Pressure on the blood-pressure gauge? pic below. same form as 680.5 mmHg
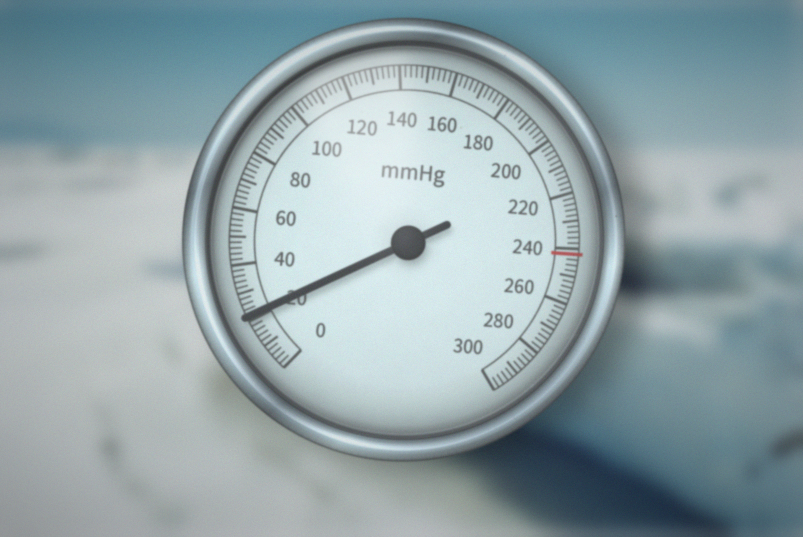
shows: 22 mmHg
